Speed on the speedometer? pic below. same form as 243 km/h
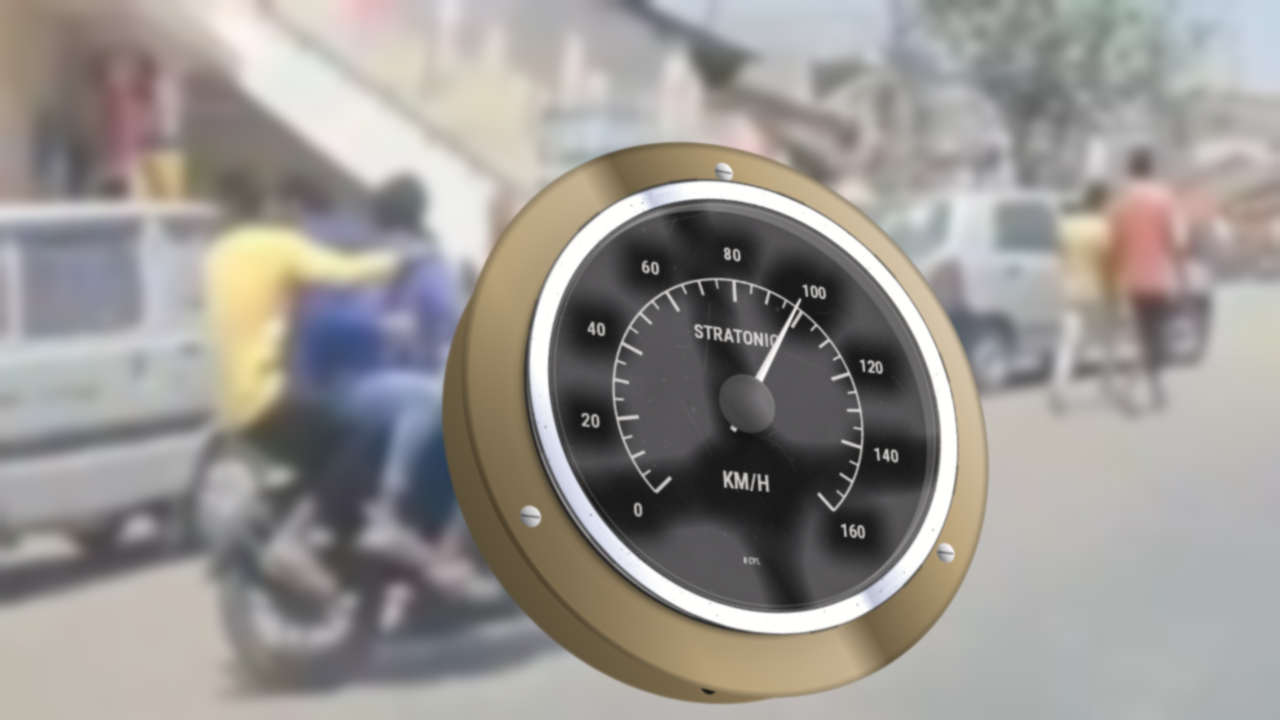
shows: 97.5 km/h
